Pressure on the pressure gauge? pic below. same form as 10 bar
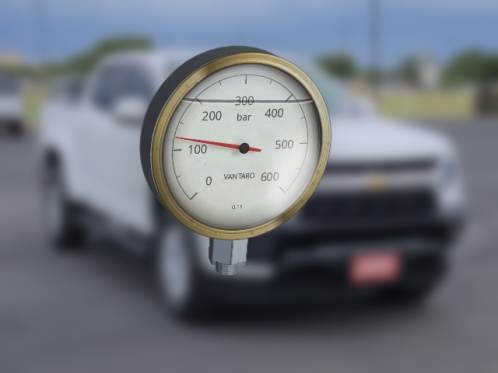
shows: 125 bar
